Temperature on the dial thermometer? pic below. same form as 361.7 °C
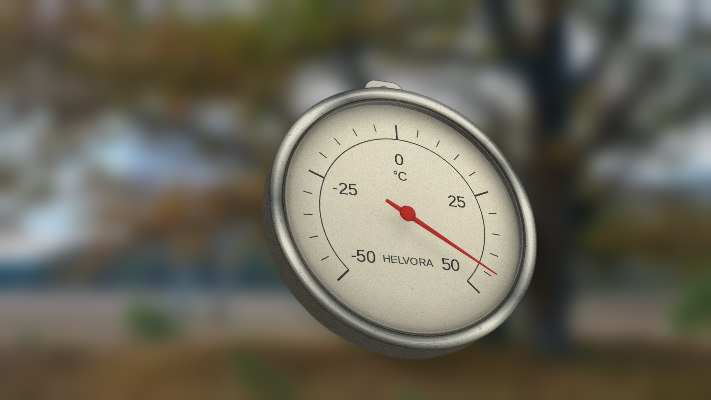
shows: 45 °C
